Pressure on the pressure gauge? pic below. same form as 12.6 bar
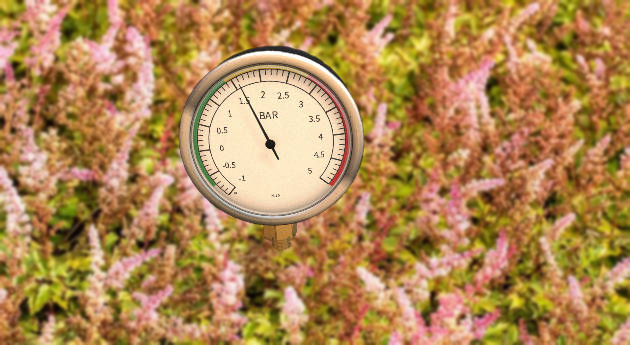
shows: 1.6 bar
